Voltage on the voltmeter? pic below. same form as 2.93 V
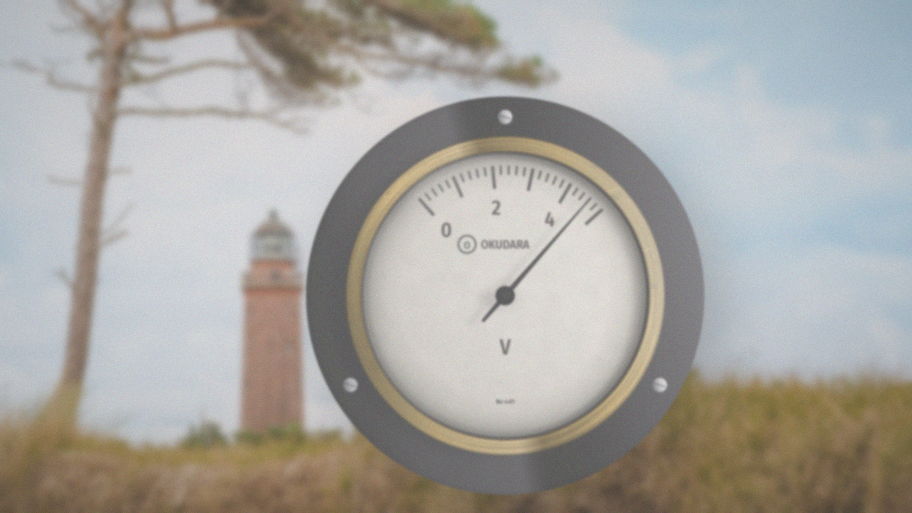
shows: 4.6 V
